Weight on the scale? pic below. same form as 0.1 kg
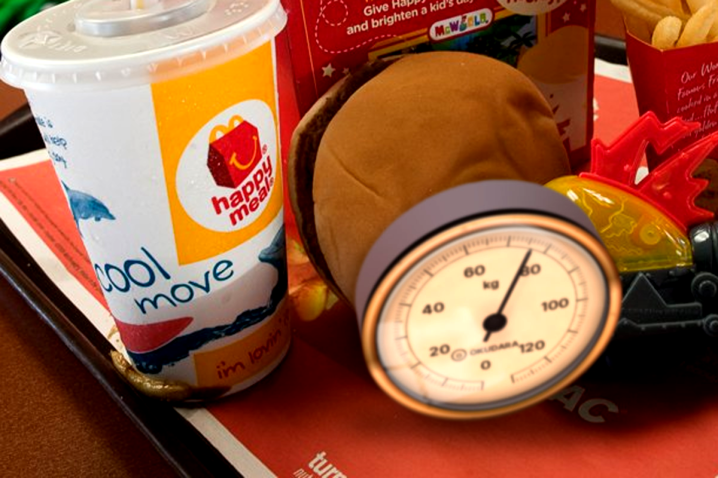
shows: 75 kg
